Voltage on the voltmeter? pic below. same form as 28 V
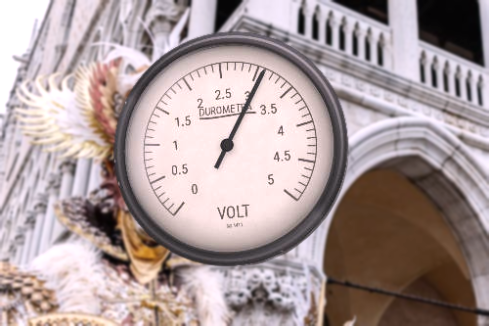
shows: 3.1 V
